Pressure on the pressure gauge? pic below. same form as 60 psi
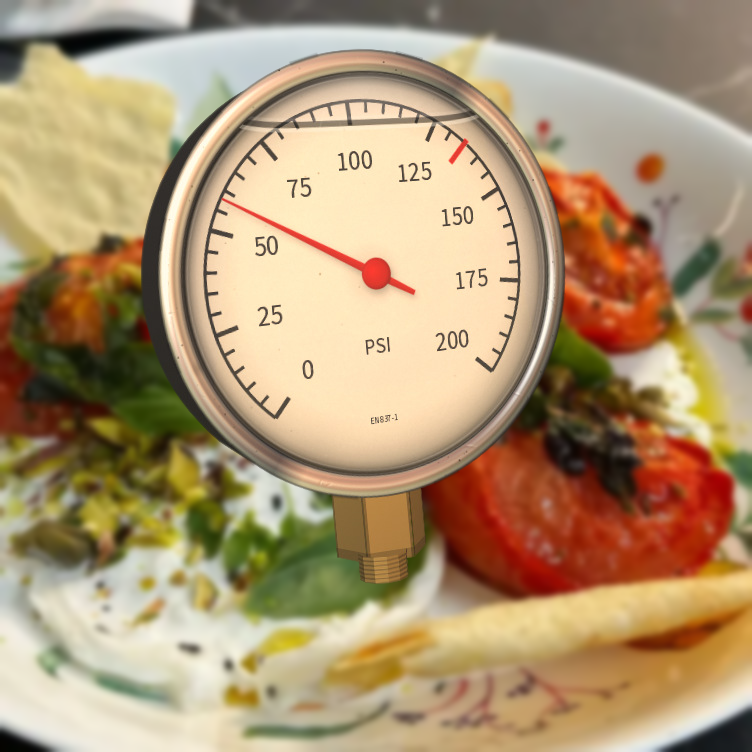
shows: 57.5 psi
